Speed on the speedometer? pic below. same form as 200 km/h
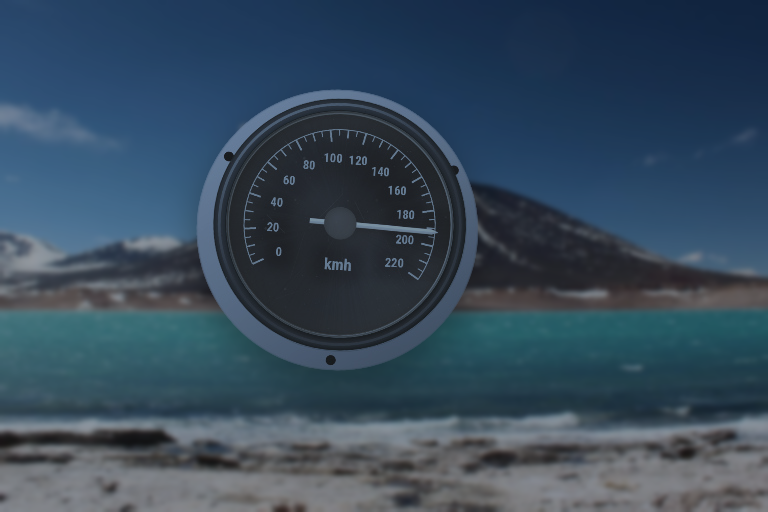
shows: 192.5 km/h
